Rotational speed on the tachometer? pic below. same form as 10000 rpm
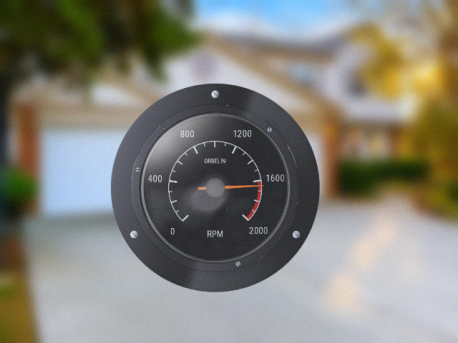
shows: 1650 rpm
